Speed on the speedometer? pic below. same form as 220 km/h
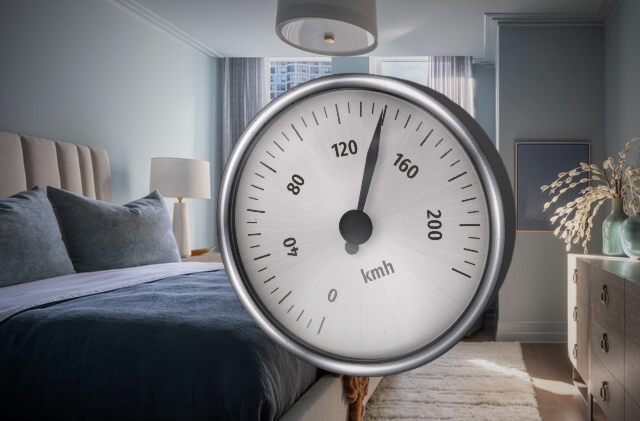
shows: 140 km/h
